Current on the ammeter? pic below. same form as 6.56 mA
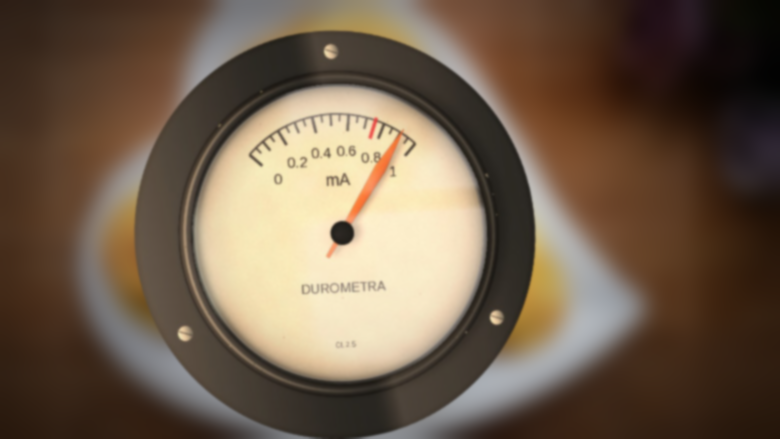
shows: 0.9 mA
